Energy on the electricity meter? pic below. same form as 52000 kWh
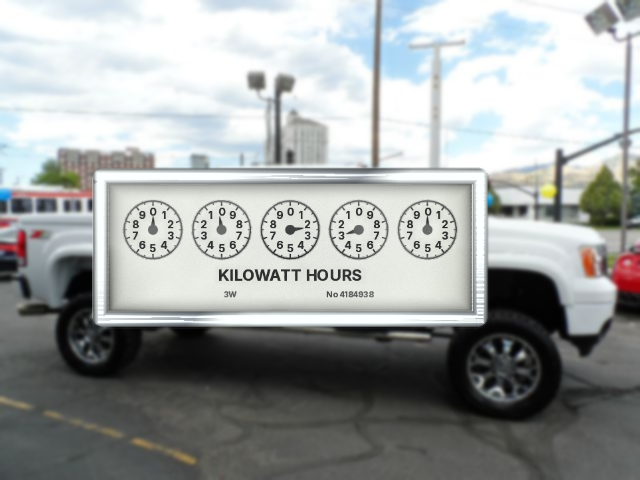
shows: 230 kWh
